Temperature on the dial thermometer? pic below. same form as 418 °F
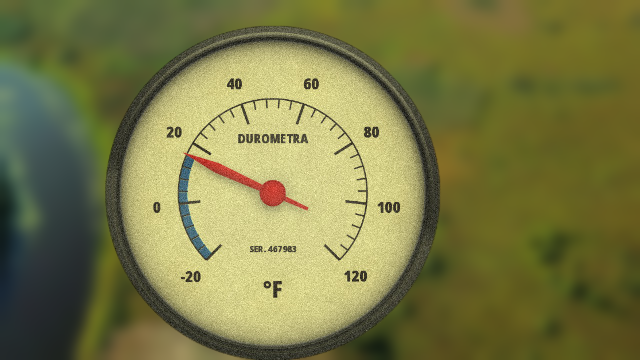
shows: 16 °F
